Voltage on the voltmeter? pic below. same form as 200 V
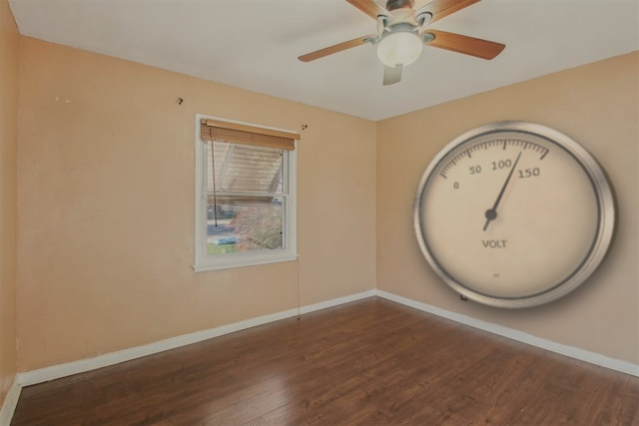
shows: 125 V
